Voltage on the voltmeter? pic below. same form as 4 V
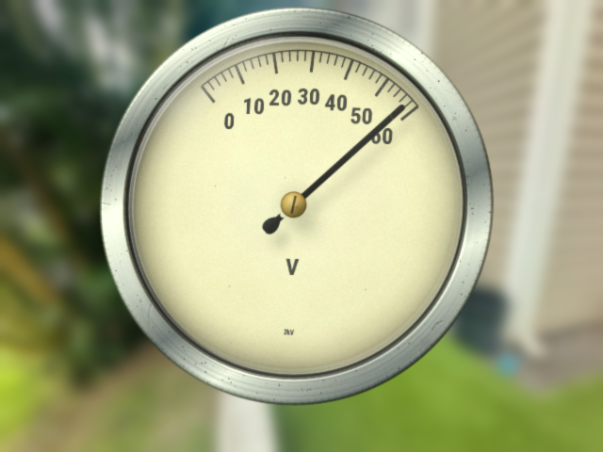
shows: 58 V
